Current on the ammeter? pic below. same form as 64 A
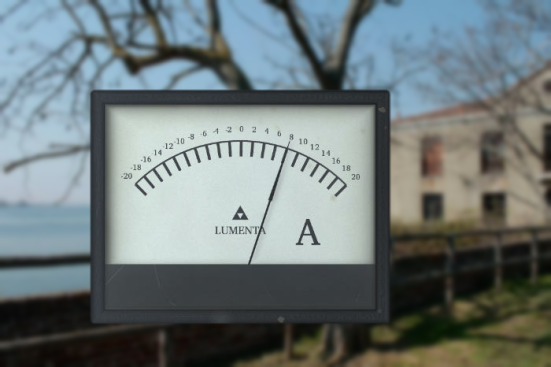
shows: 8 A
